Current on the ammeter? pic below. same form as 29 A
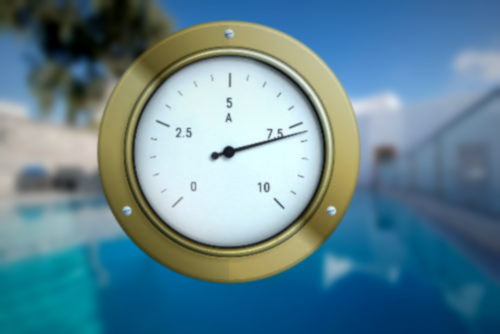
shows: 7.75 A
